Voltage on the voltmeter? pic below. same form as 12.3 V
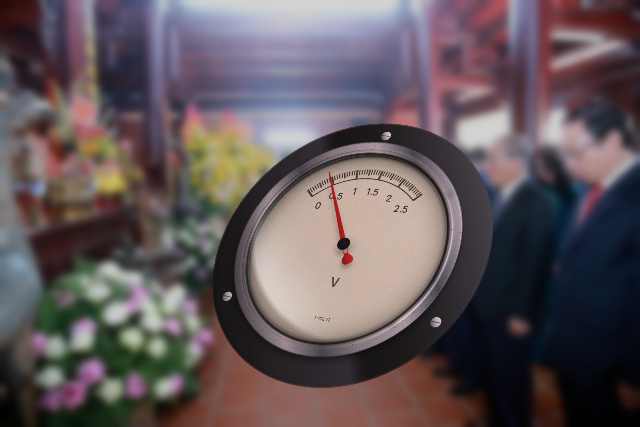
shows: 0.5 V
